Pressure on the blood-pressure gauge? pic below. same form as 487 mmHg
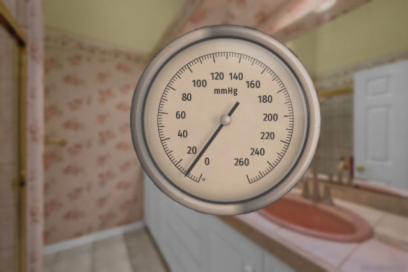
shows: 10 mmHg
